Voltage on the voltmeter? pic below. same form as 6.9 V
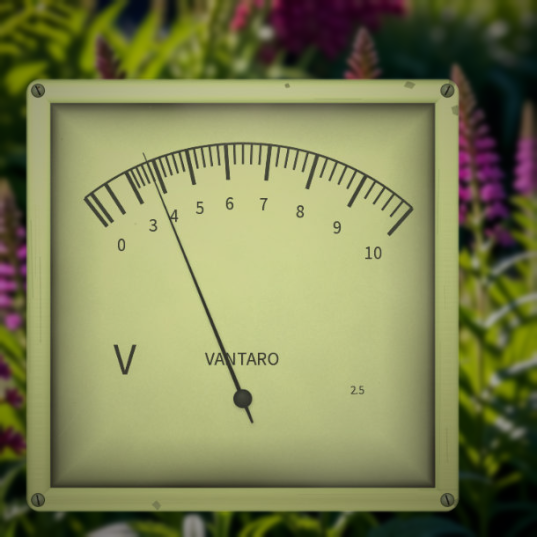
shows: 3.8 V
